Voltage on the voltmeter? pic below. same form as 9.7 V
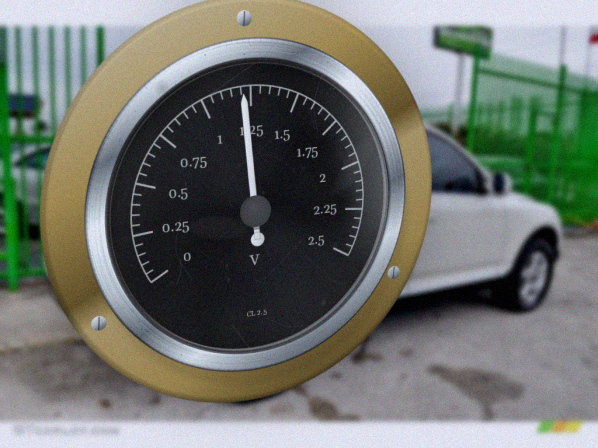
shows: 1.2 V
